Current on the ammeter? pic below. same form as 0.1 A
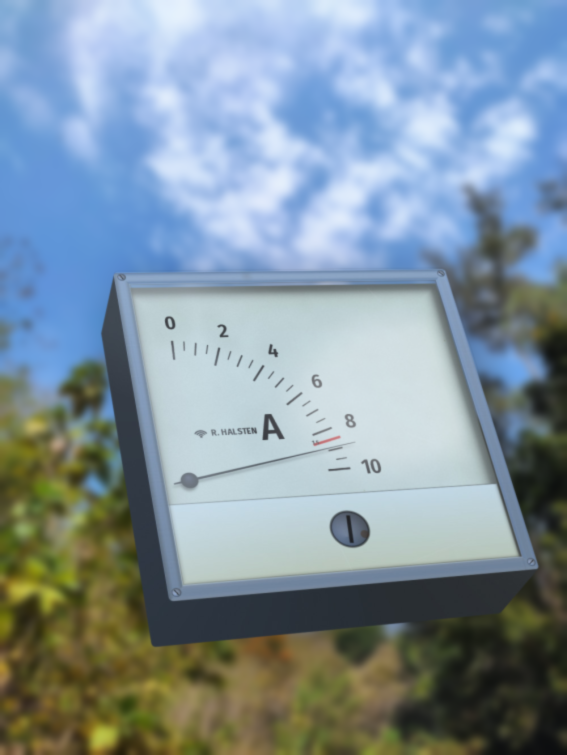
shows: 9 A
